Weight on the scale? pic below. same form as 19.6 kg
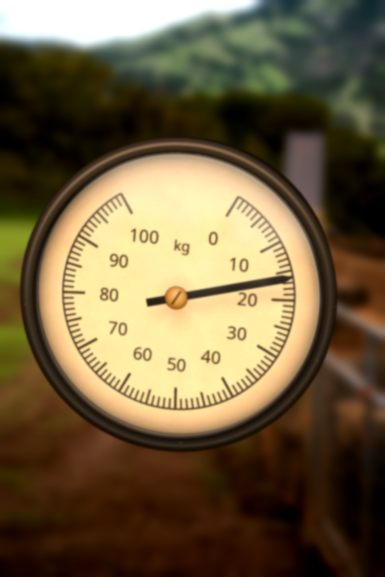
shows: 16 kg
